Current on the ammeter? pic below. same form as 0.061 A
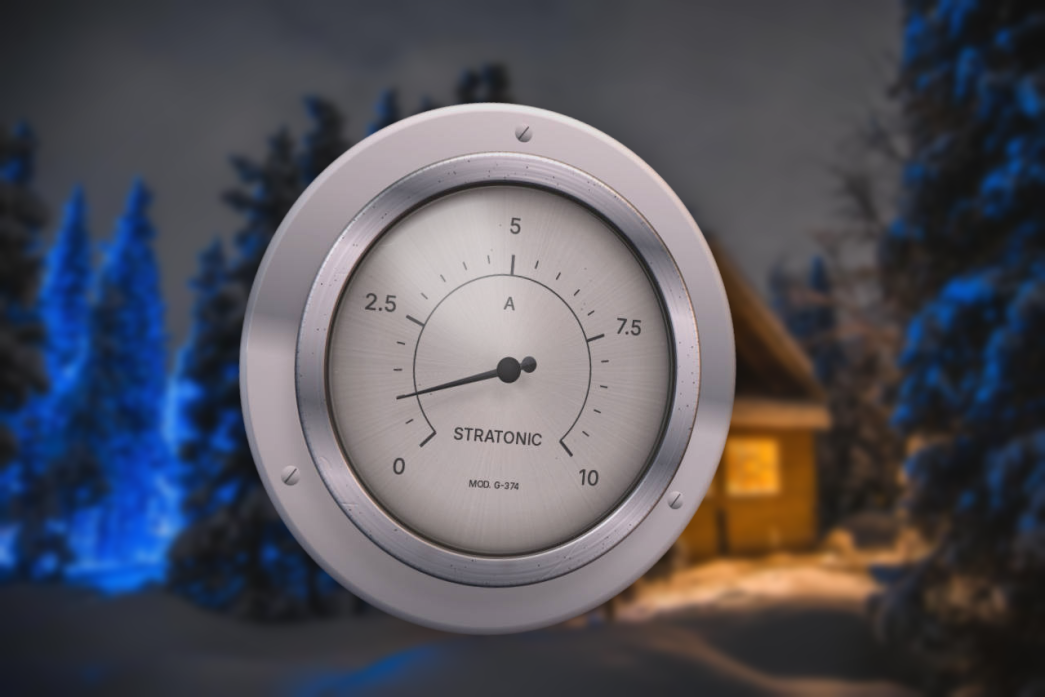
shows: 1 A
